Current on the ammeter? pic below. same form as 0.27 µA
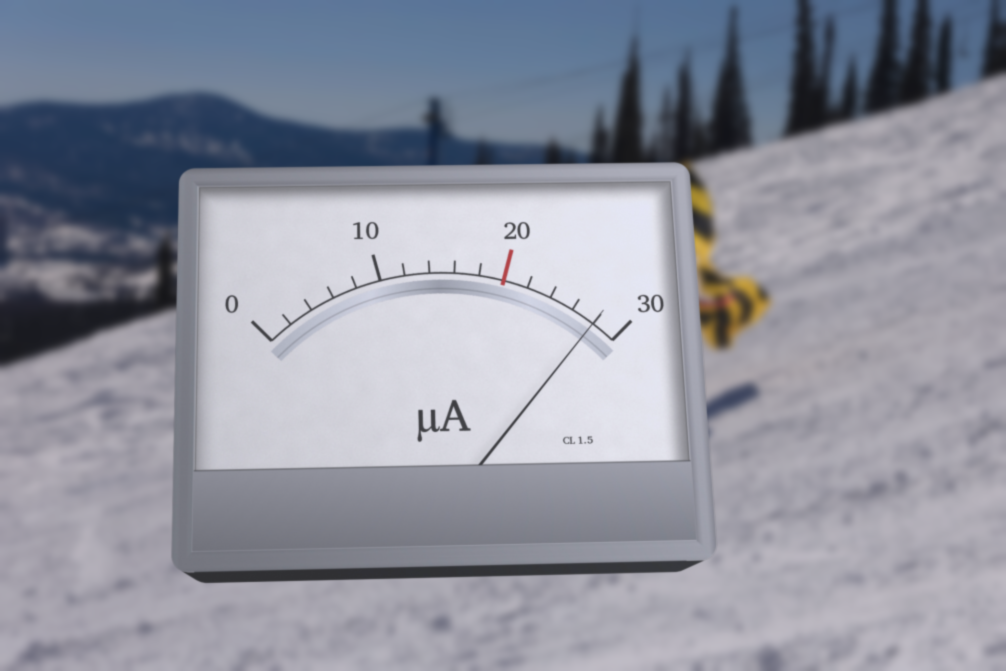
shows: 28 µA
